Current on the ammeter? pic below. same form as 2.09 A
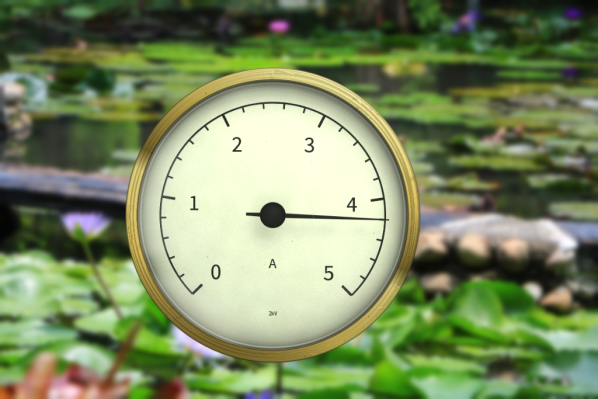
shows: 4.2 A
